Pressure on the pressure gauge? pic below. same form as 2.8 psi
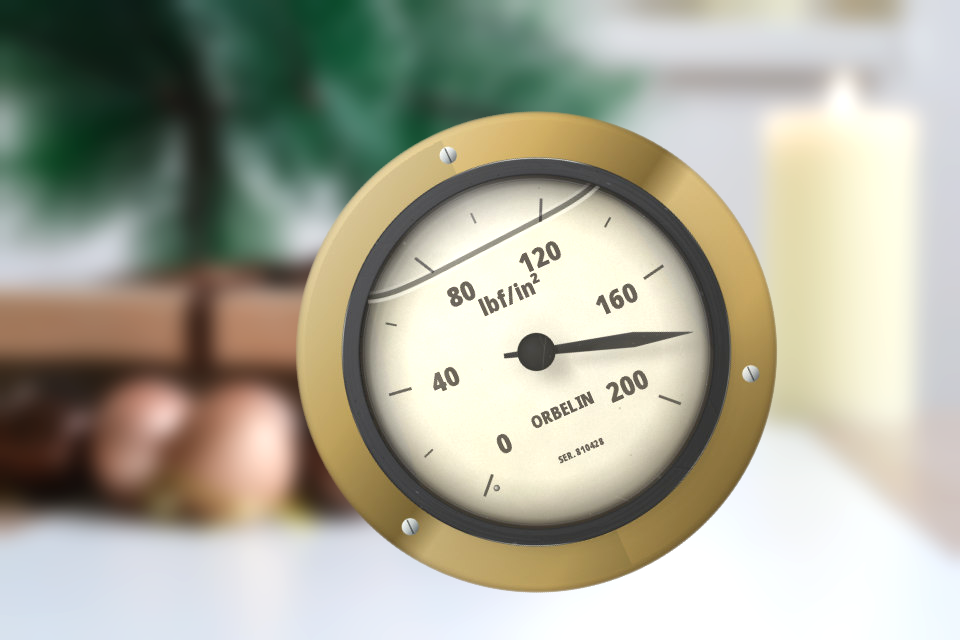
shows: 180 psi
